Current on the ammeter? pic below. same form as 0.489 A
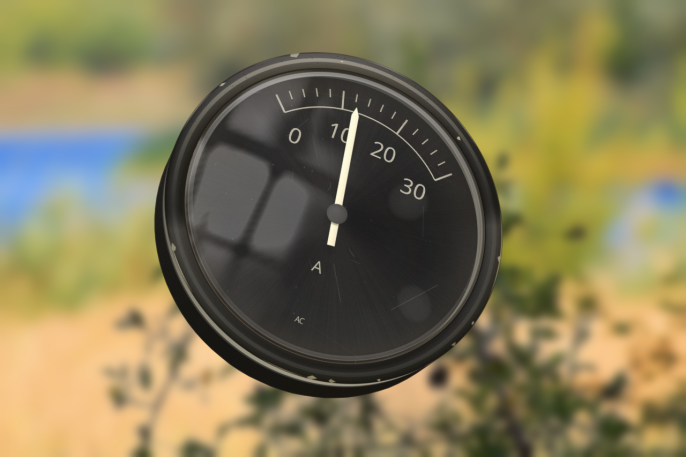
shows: 12 A
